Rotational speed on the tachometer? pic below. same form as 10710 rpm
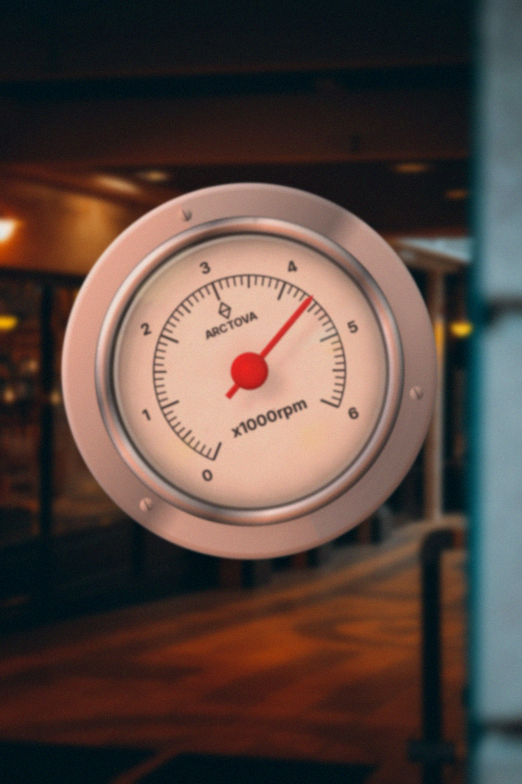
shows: 4400 rpm
